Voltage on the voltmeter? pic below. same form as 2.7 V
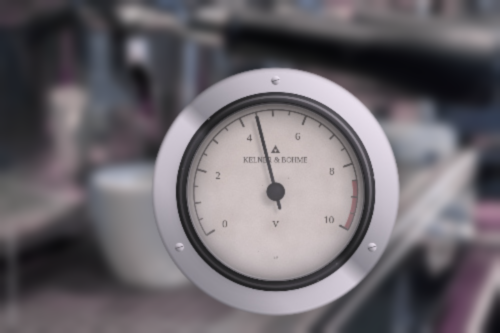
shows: 4.5 V
